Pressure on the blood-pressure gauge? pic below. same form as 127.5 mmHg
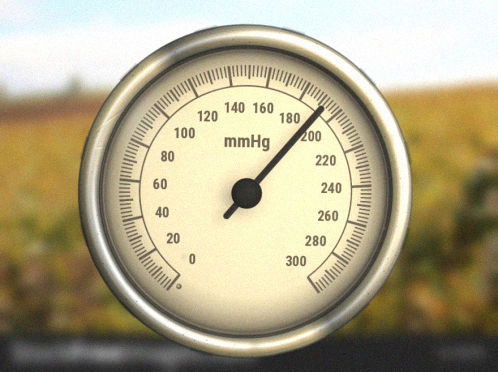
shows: 192 mmHg
